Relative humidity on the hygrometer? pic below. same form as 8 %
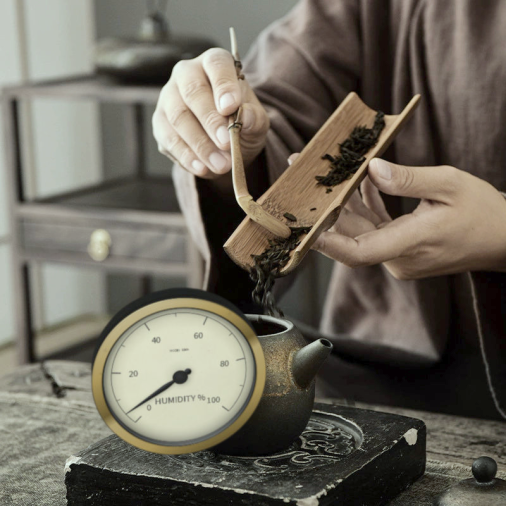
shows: 5 %
